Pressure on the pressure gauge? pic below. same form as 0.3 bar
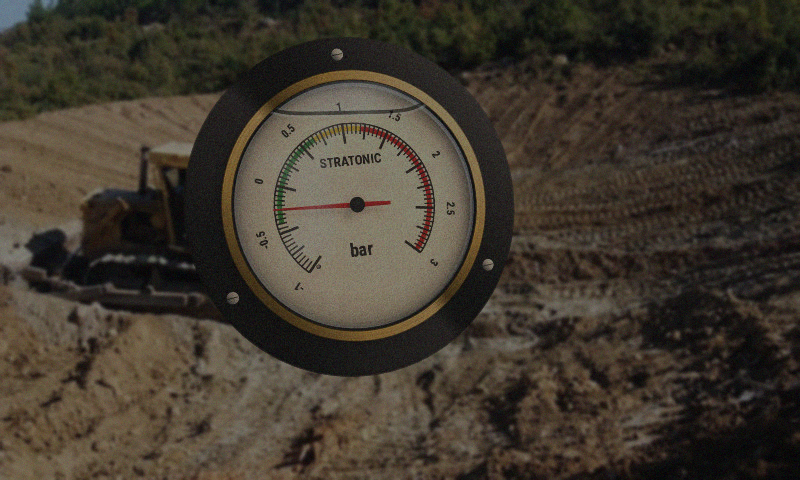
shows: -0.25 bar
